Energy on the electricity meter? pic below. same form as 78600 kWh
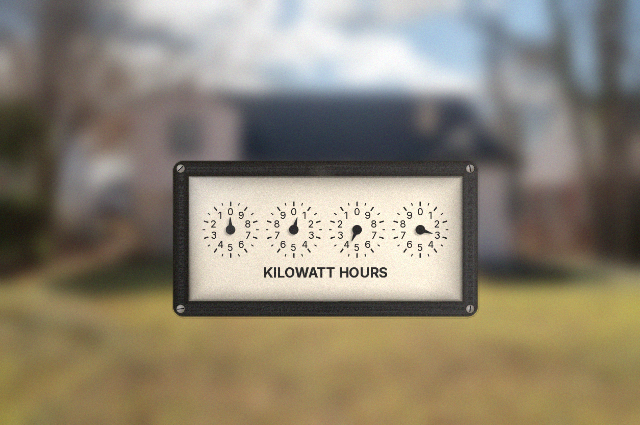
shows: 43 kWh
